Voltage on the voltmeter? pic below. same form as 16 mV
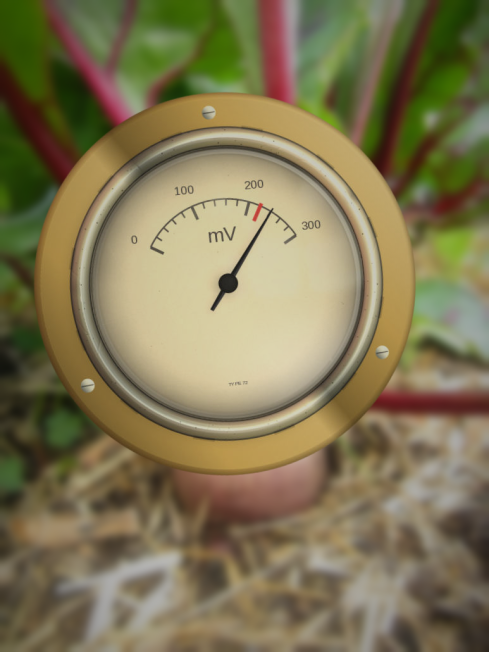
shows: 240 mV
